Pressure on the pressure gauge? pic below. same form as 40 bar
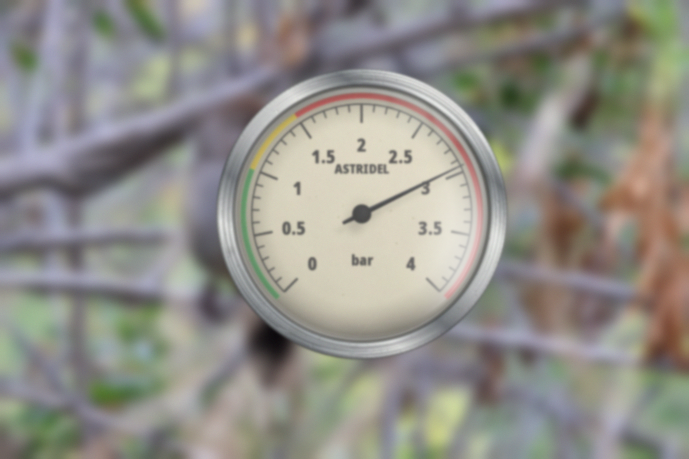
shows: 2.95 bar
